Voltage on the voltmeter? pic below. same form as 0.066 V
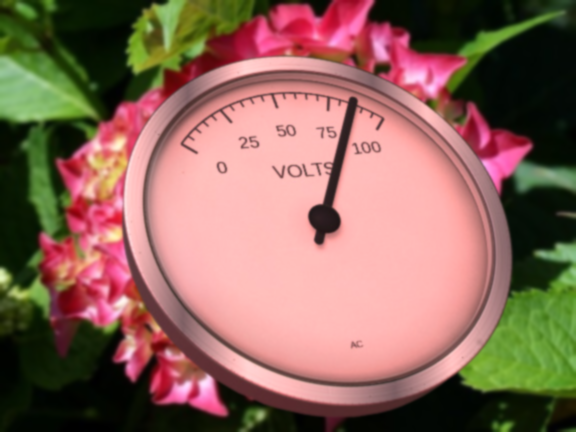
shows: 85 V
